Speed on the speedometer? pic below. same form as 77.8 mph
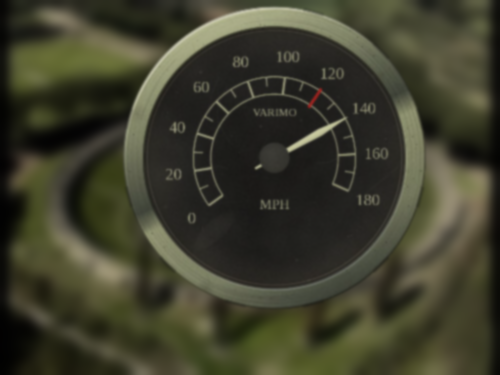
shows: 140 mph
